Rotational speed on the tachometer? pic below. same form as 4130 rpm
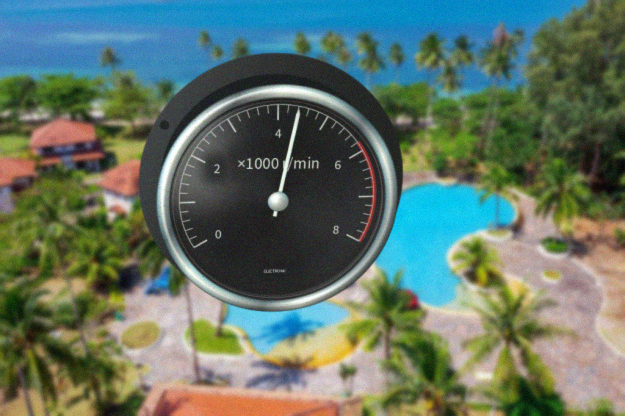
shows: 4400 rpm
